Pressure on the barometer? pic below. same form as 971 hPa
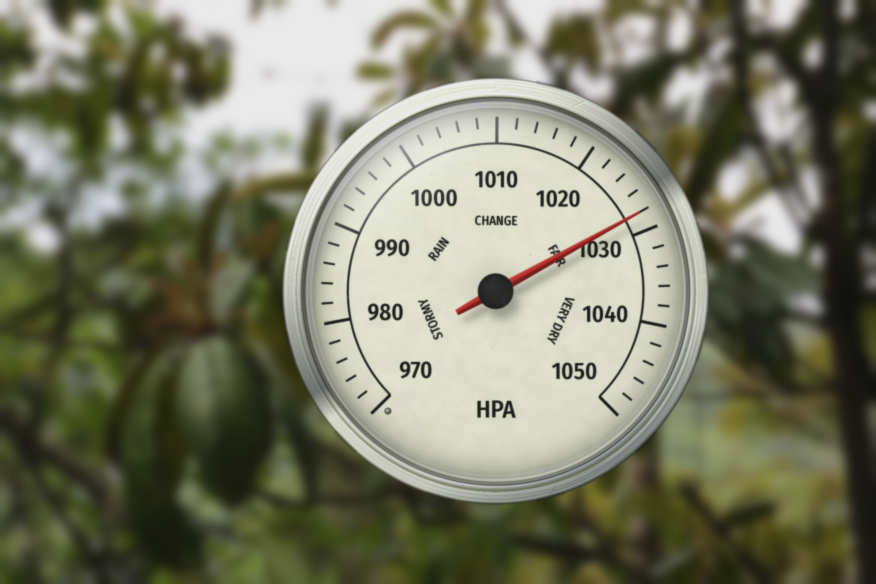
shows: 1028 hPa
